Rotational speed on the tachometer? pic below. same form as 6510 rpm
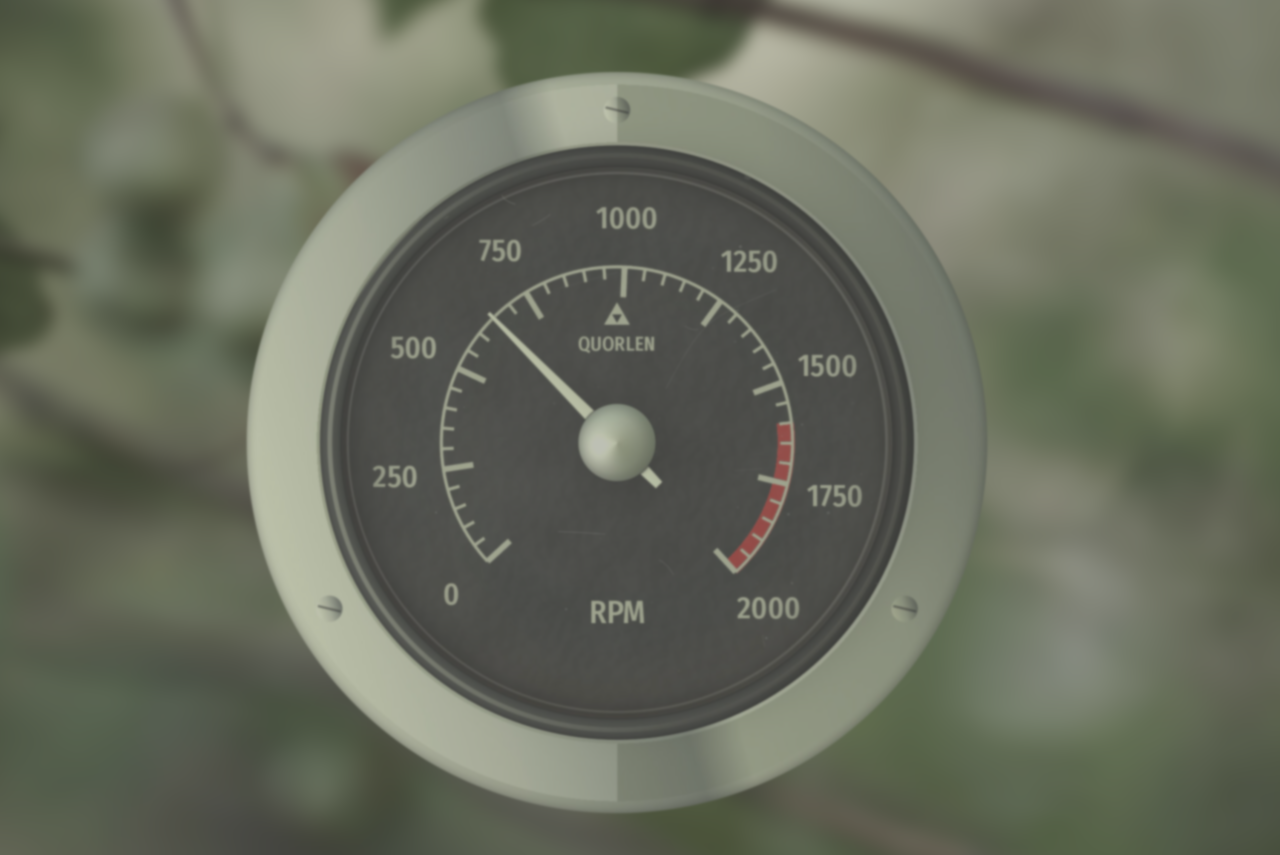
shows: 650 rpm
